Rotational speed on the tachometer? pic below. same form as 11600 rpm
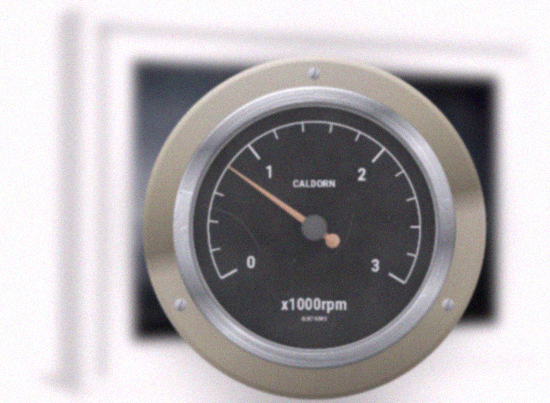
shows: 800 rpm
